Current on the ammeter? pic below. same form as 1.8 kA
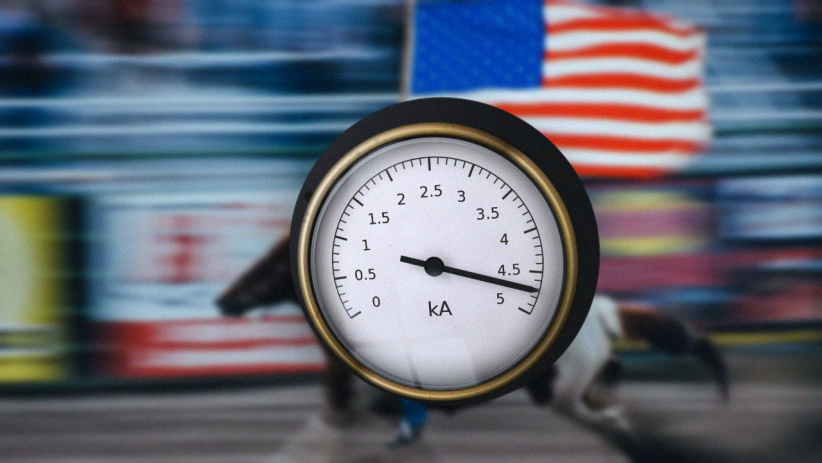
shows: 4.7 kA
